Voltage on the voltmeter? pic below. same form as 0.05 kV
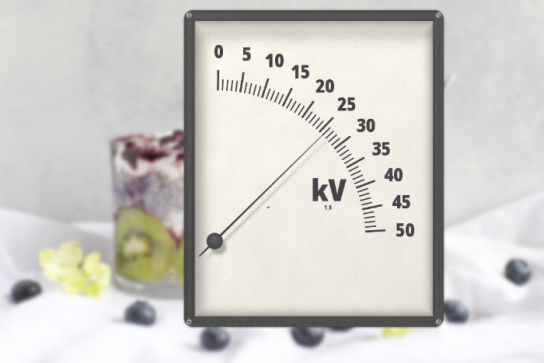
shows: 26 kV
